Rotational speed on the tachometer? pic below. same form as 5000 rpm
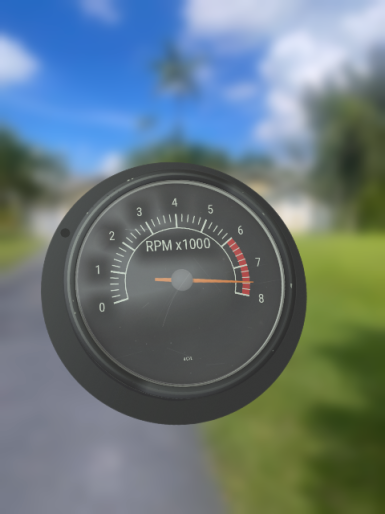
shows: 7600 rpm
